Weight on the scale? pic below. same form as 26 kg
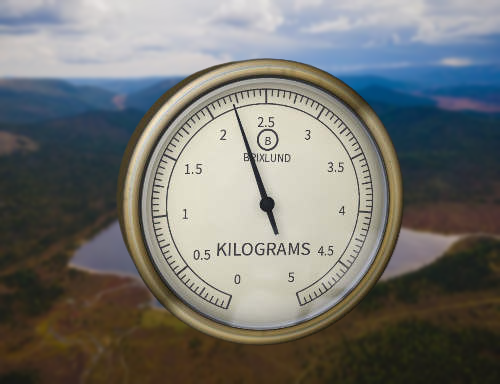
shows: 2.2 kg
